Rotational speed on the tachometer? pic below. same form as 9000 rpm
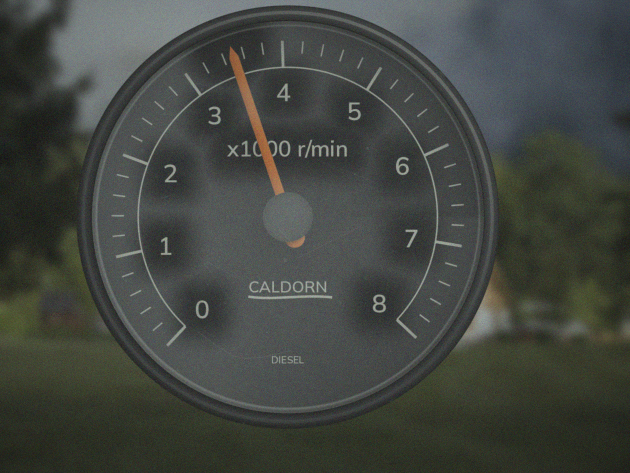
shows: 3500 rpm
